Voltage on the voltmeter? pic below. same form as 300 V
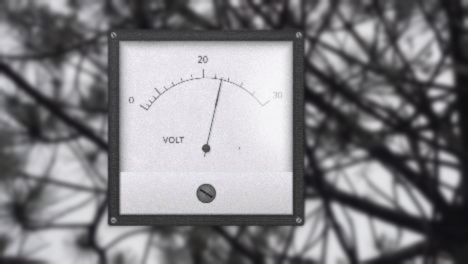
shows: 23 V
